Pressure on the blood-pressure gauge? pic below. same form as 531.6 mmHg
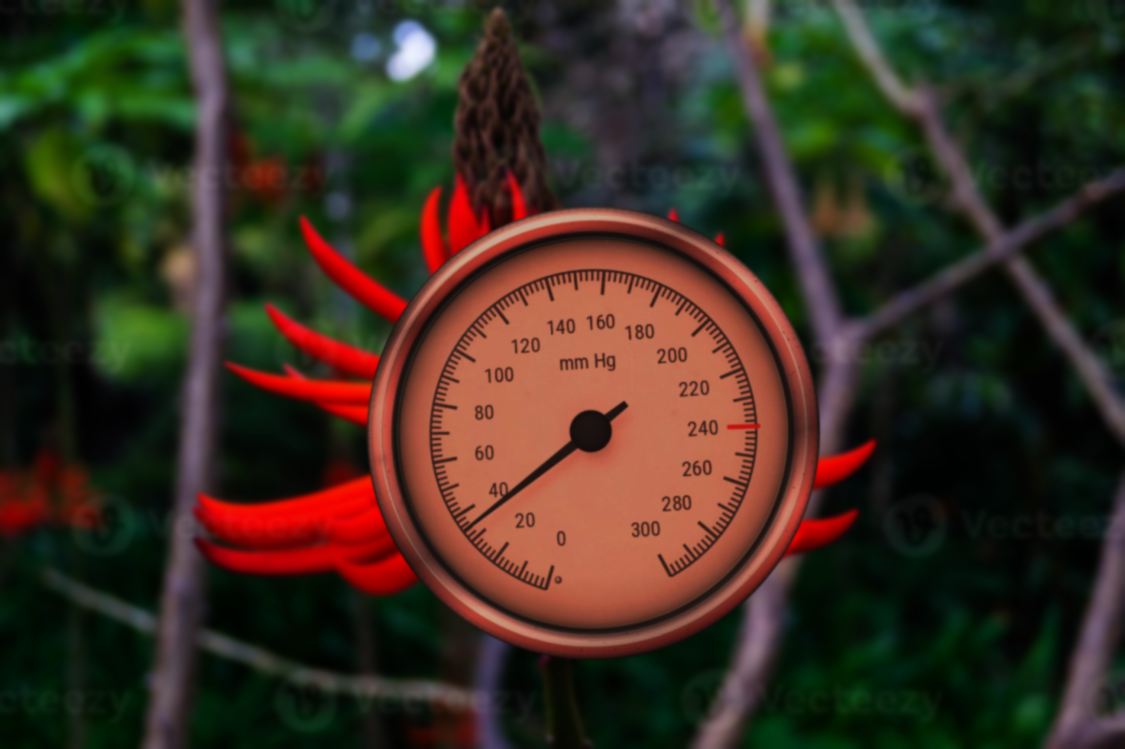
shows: 34 mmHg
